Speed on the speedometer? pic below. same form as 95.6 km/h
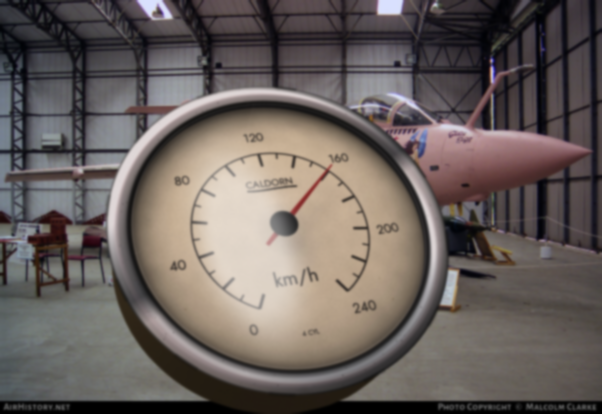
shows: 160 km/h
